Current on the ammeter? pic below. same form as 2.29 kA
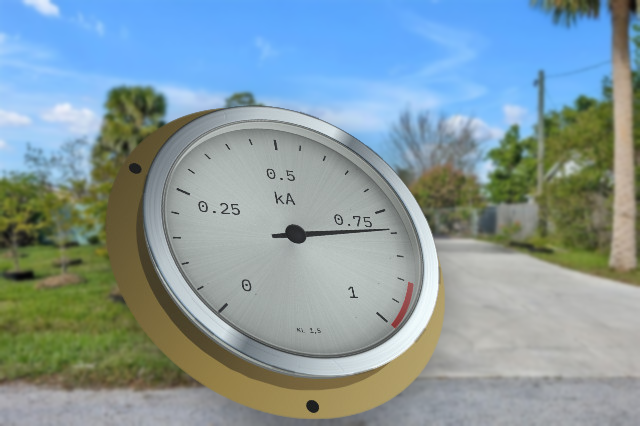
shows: 0.8 kA
